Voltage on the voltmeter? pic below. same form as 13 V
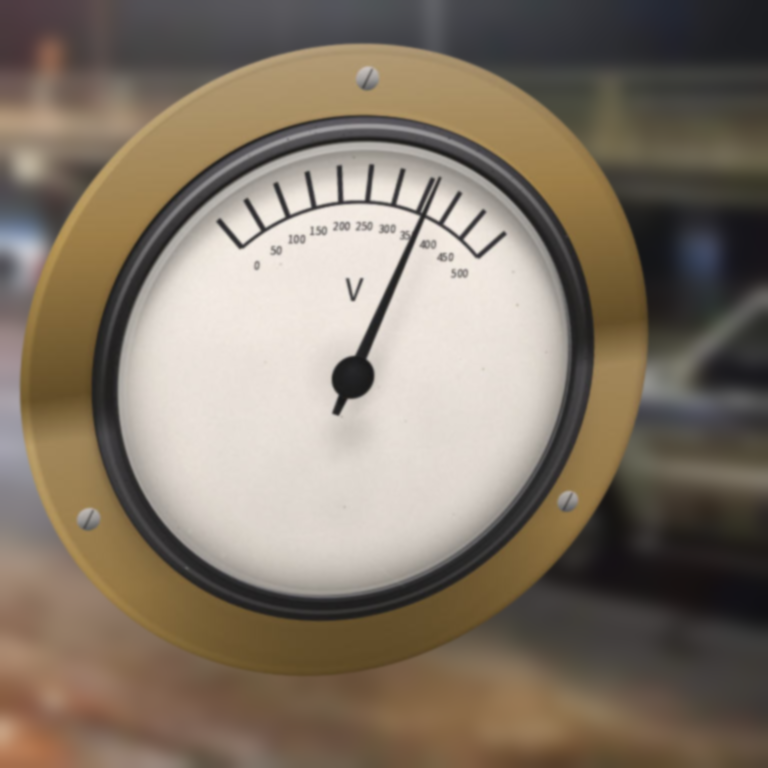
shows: 350 V
